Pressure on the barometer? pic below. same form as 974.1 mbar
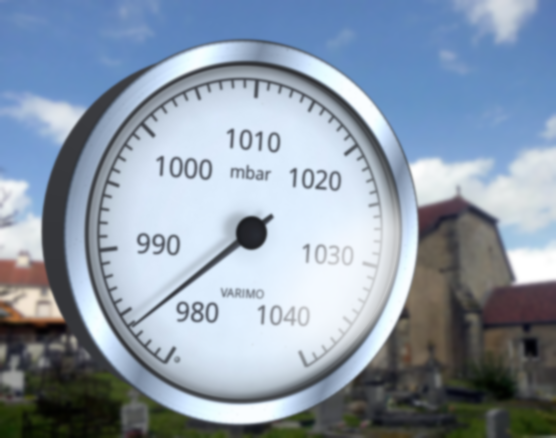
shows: 984 mbar
